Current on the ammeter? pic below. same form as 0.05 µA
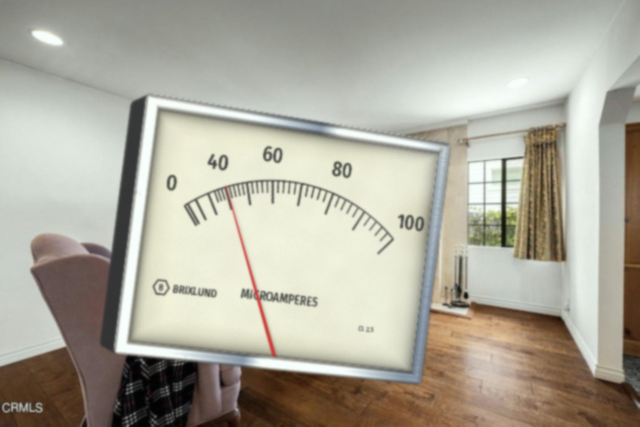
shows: 40 µA
